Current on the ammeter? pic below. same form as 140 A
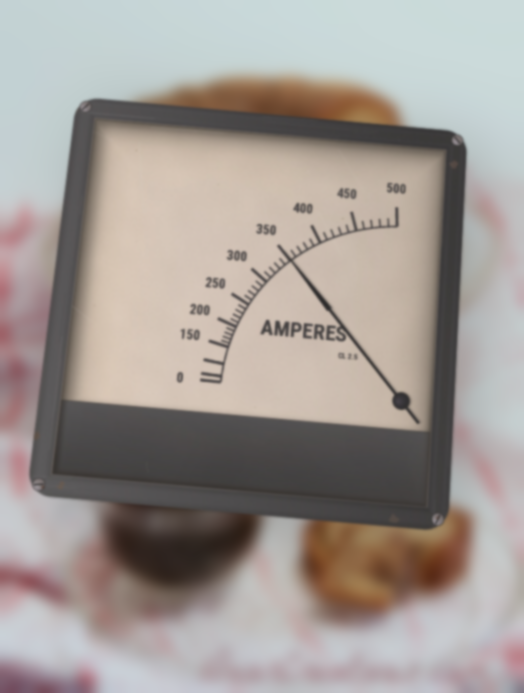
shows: 350 A
